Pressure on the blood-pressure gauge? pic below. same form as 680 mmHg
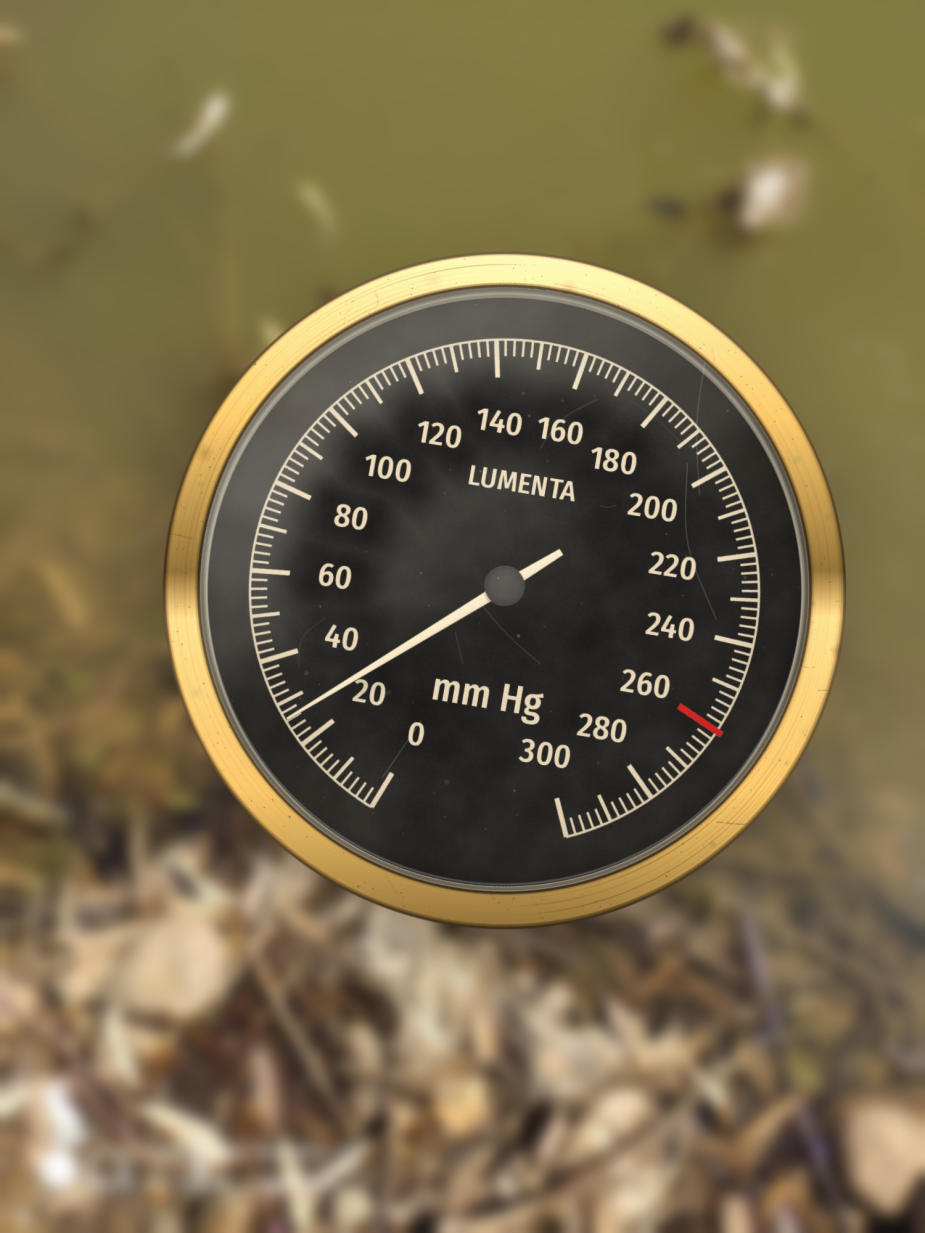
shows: 26 mmHg
